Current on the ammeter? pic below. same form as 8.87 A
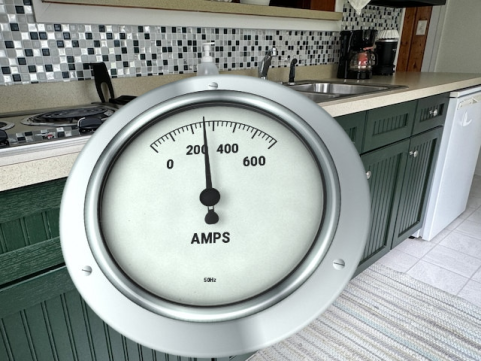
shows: 260 A
